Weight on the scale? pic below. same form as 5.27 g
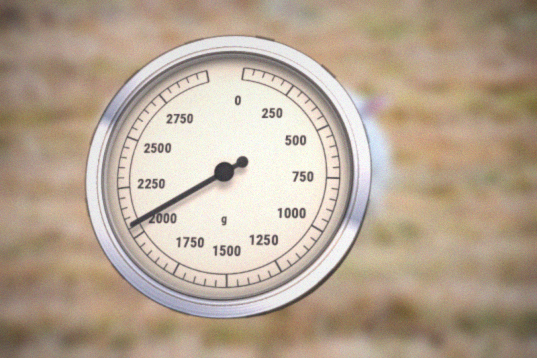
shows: 2050 g
